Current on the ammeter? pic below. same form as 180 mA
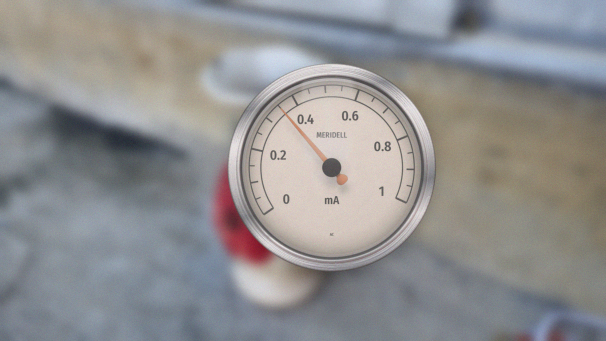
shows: 0.35 mA
